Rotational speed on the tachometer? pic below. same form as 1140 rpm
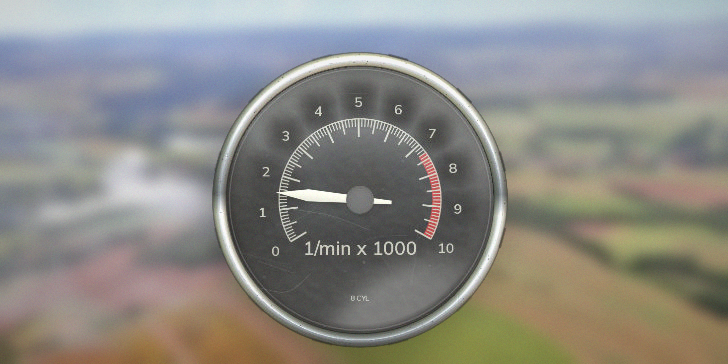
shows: 1500 rpm
